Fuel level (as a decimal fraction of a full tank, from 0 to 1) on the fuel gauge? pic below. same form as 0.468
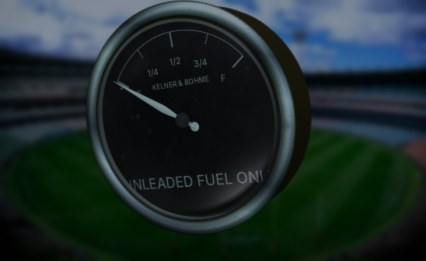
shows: 0
